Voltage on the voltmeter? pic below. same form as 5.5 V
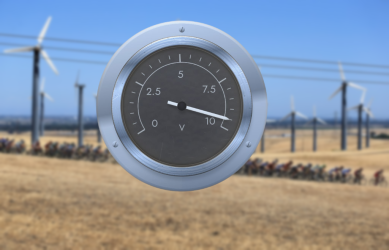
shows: 9.5 V
